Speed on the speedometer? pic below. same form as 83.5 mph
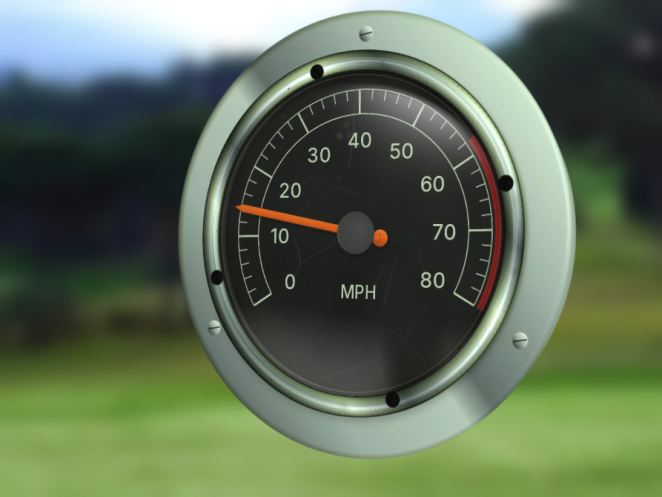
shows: 14 mph
